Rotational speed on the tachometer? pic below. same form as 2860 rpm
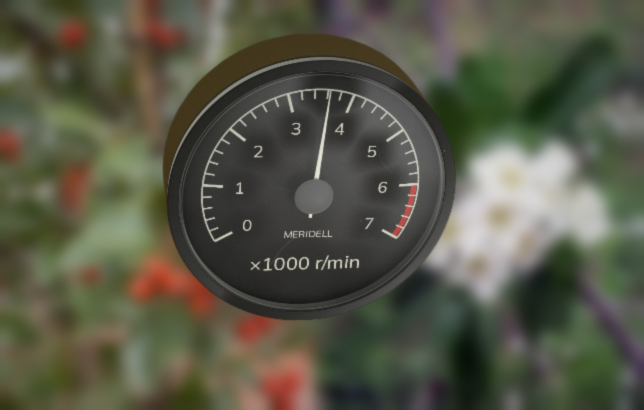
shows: 3600 rpm
